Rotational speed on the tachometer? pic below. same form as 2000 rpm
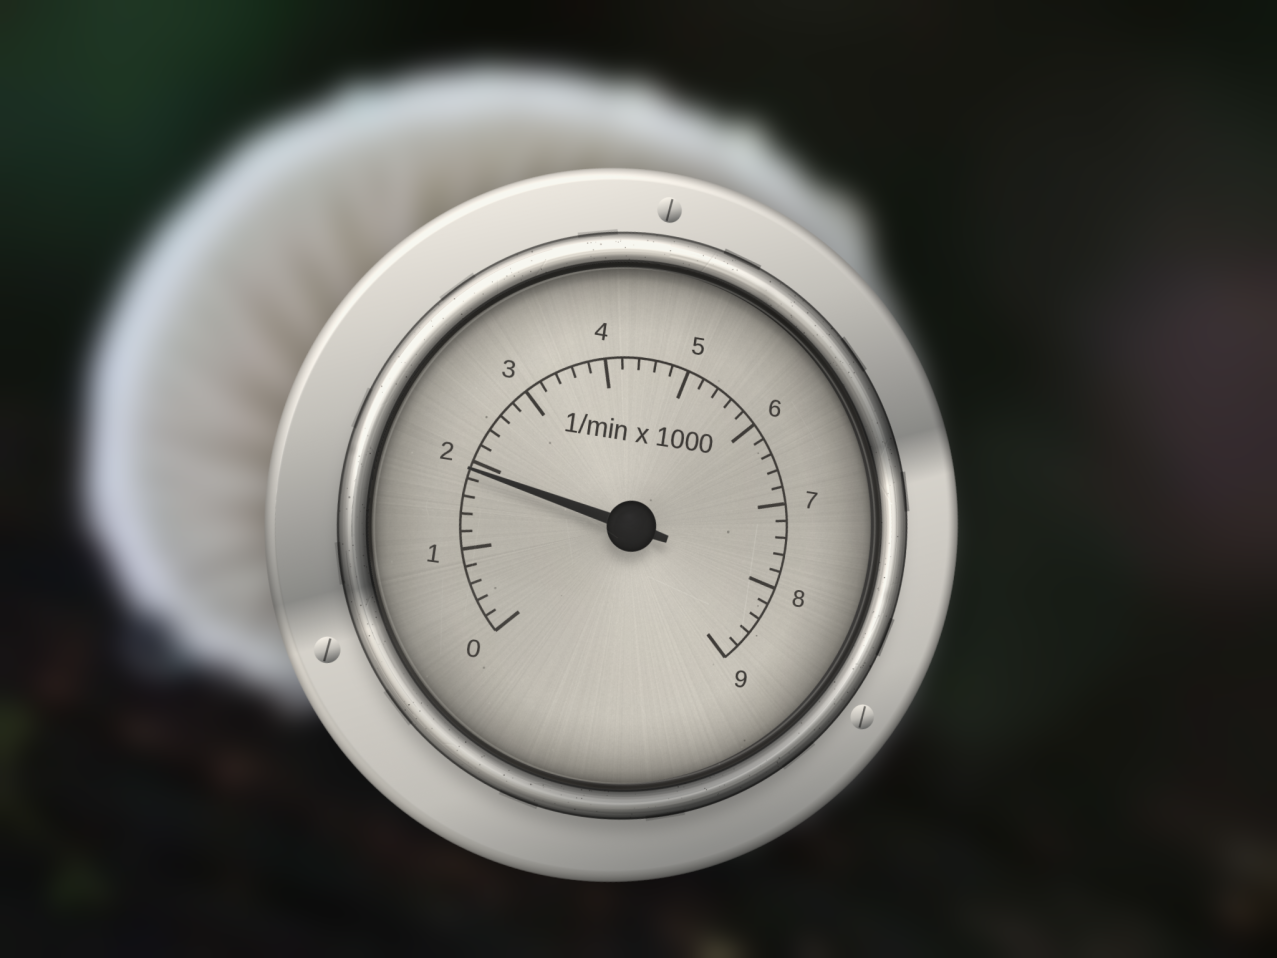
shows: 1900 rpm
